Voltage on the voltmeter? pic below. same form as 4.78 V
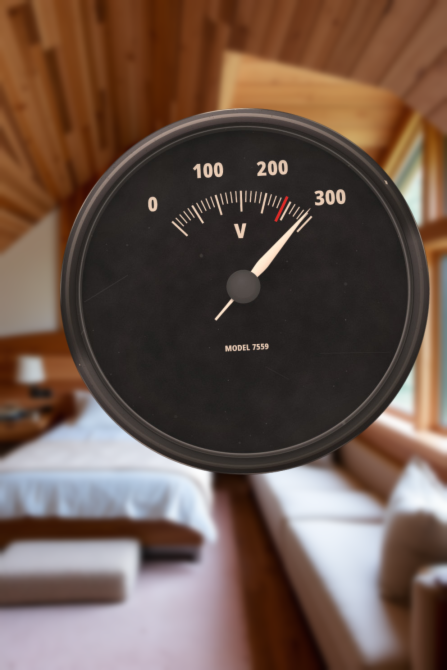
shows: 290 V
